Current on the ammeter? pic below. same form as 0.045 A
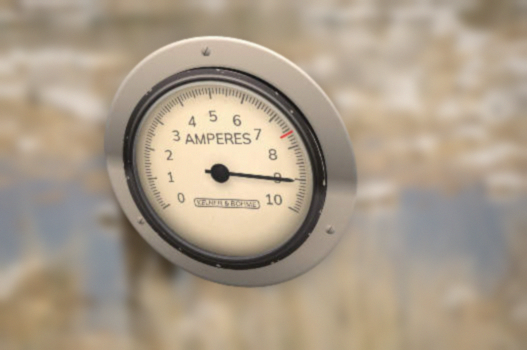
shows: 9 A
